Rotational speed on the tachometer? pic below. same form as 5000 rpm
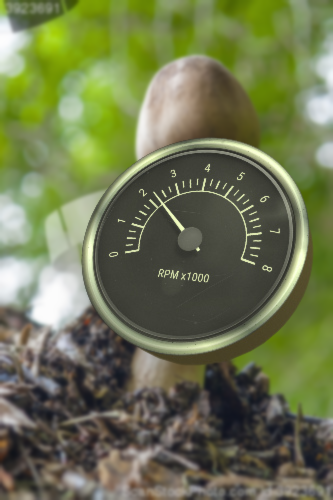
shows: 2250 rpm
